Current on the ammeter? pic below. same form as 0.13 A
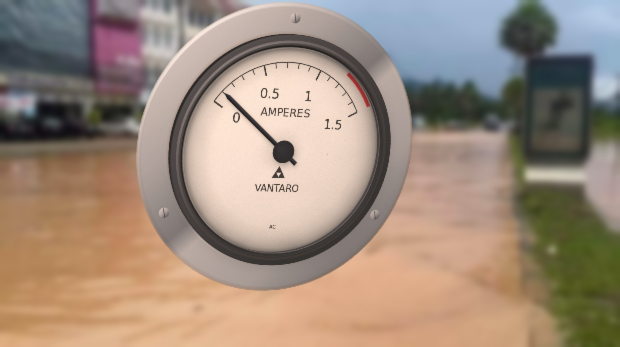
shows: 0.1 A
